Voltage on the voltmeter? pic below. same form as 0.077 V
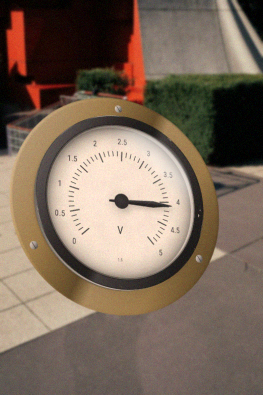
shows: 4.1 V
